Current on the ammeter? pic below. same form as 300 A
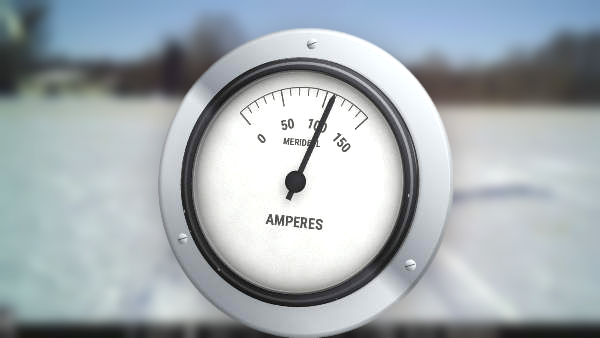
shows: 110 A
